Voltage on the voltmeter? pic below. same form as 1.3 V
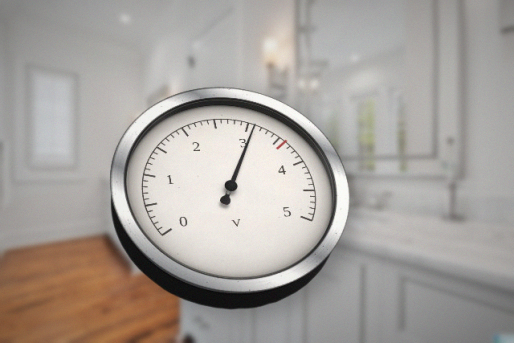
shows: 3.1 V
